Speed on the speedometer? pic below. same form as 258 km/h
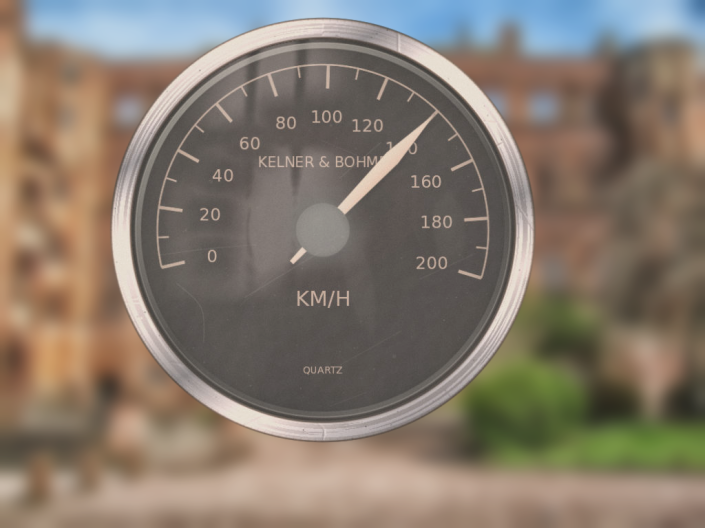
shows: 140 km/h
